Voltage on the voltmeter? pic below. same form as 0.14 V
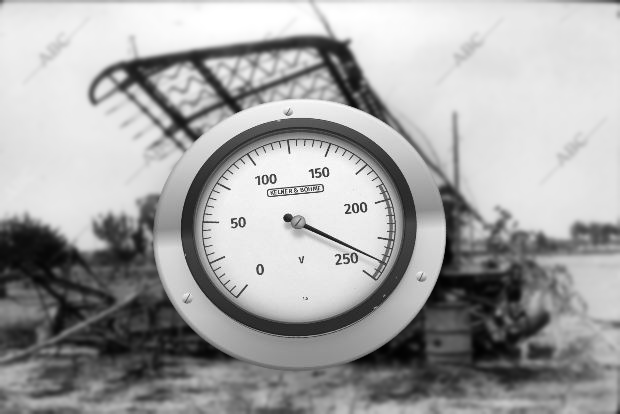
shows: 240 V
